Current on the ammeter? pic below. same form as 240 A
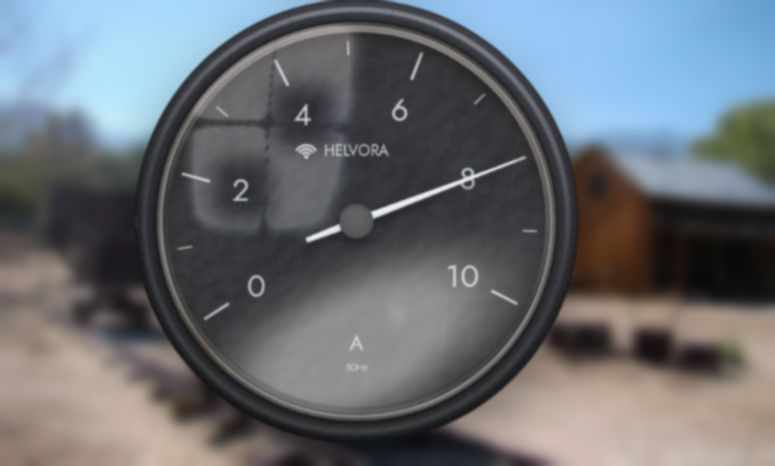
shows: 8 A
